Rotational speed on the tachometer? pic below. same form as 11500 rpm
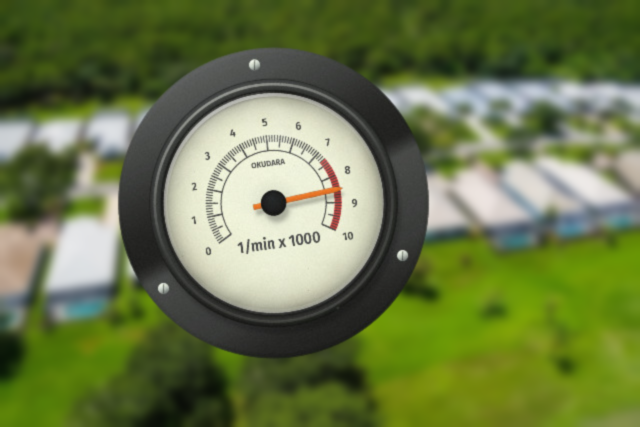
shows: 8500 rpm
